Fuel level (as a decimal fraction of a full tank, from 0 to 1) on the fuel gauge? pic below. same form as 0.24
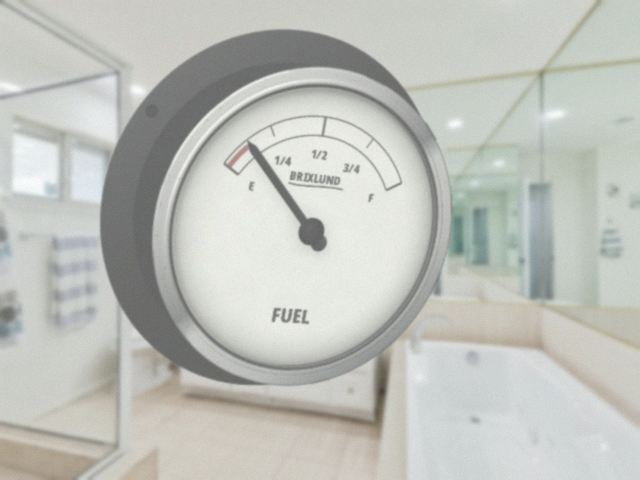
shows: 0.125
